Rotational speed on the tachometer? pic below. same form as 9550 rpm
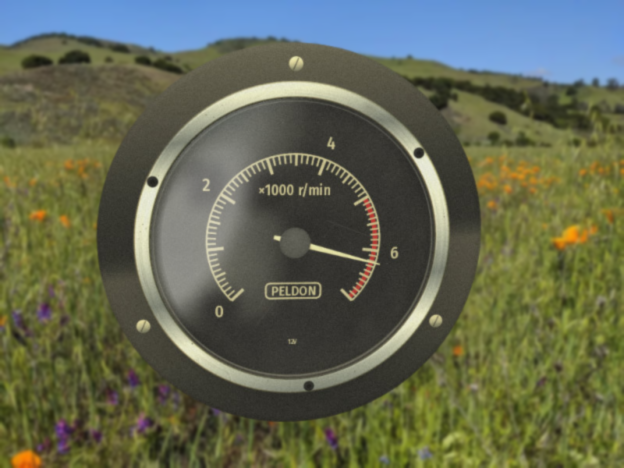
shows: 6200 rpm
